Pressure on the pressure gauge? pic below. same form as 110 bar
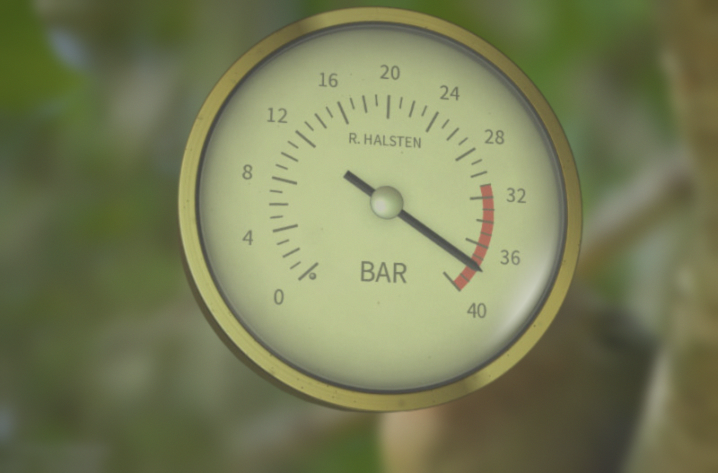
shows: 38 bar
